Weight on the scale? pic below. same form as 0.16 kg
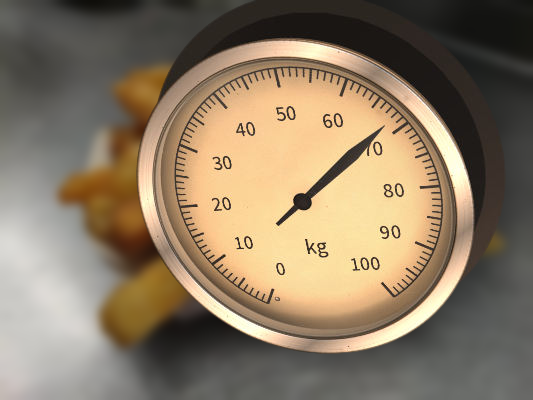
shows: 68 kg
